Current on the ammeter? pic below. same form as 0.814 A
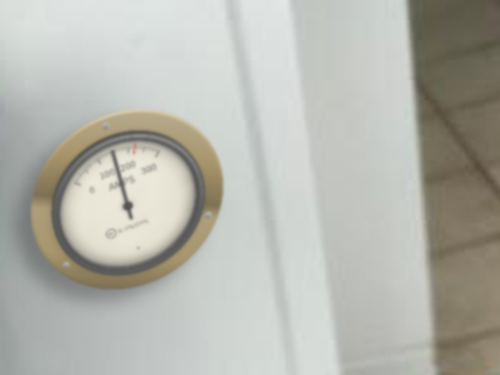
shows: 150 A
